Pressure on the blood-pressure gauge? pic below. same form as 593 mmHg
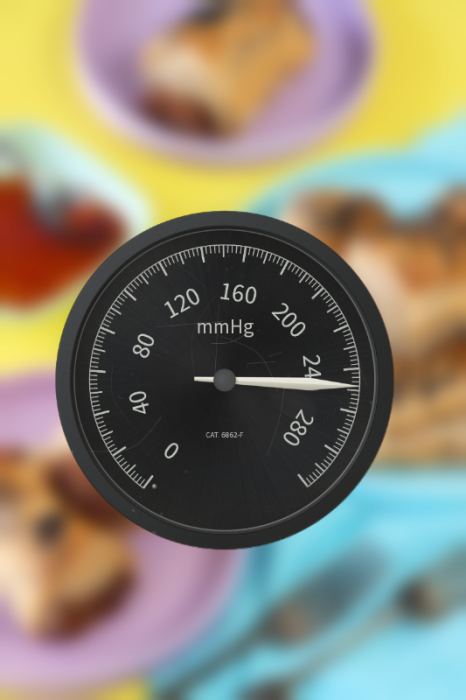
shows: 248 mmHg
